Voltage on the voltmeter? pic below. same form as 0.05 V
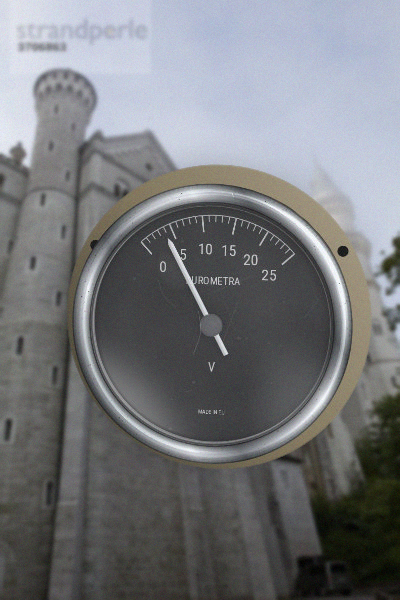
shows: 4 V
